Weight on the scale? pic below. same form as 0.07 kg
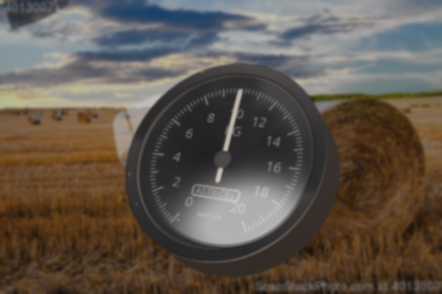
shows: 10 kg
